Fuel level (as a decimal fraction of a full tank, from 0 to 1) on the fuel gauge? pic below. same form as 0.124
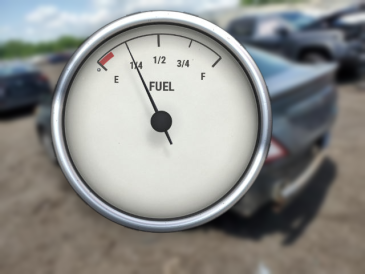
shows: 0.25
